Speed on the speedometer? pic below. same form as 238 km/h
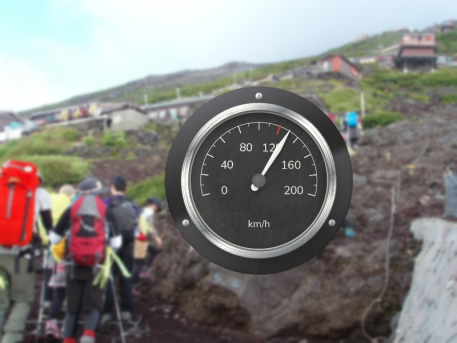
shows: 130 km/h
